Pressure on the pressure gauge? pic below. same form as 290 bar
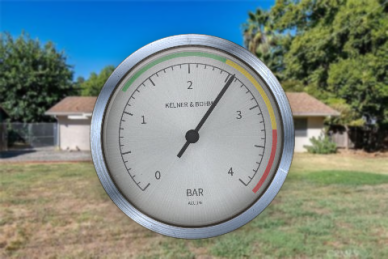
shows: 2.55 bar
